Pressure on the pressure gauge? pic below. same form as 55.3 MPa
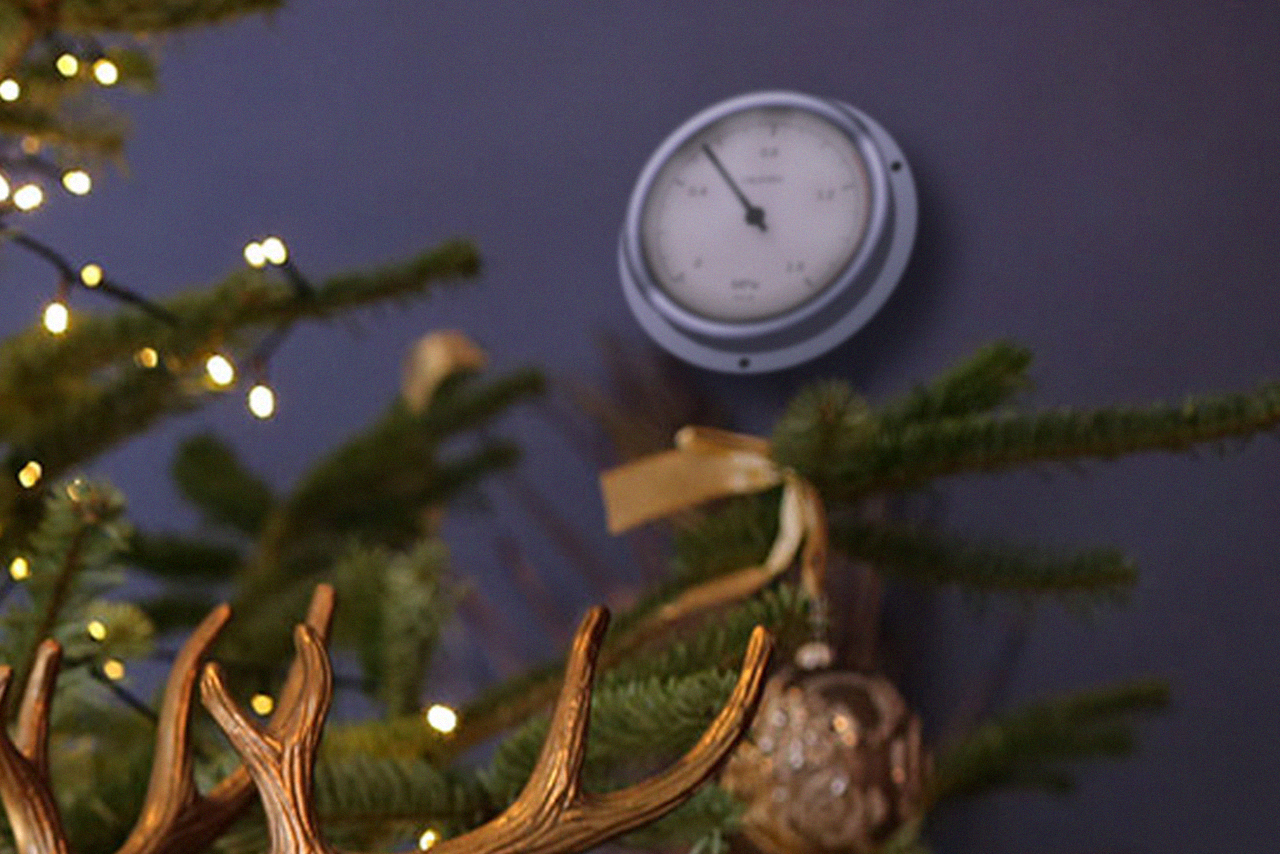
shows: 0.55 MPa
